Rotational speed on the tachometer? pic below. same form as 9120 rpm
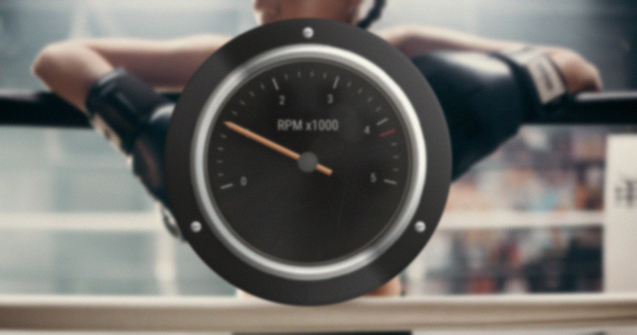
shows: 1000 rpm
